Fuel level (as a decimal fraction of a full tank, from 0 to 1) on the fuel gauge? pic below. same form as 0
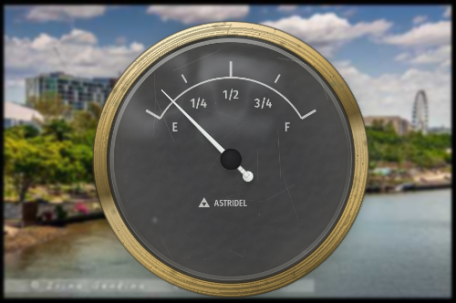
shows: 0.125
